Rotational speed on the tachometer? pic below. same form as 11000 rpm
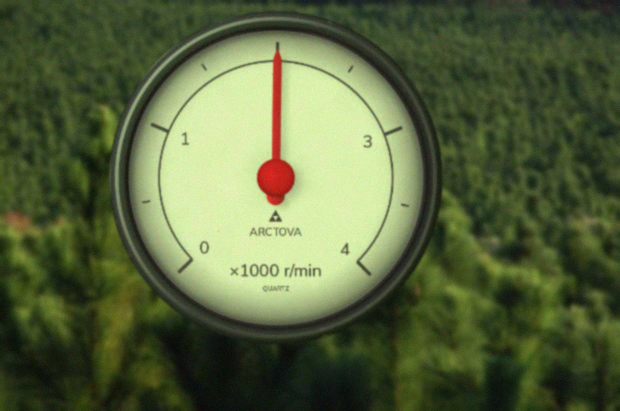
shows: 2000 rpm
